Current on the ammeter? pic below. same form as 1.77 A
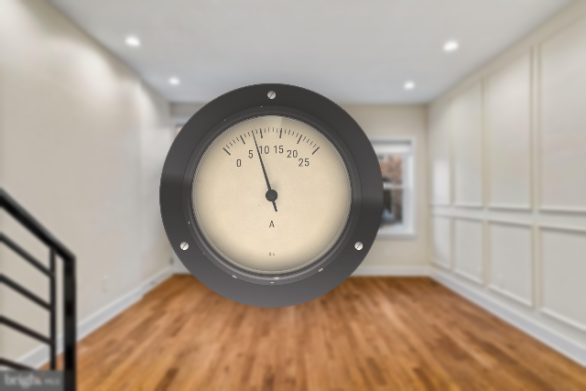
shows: 8 A
